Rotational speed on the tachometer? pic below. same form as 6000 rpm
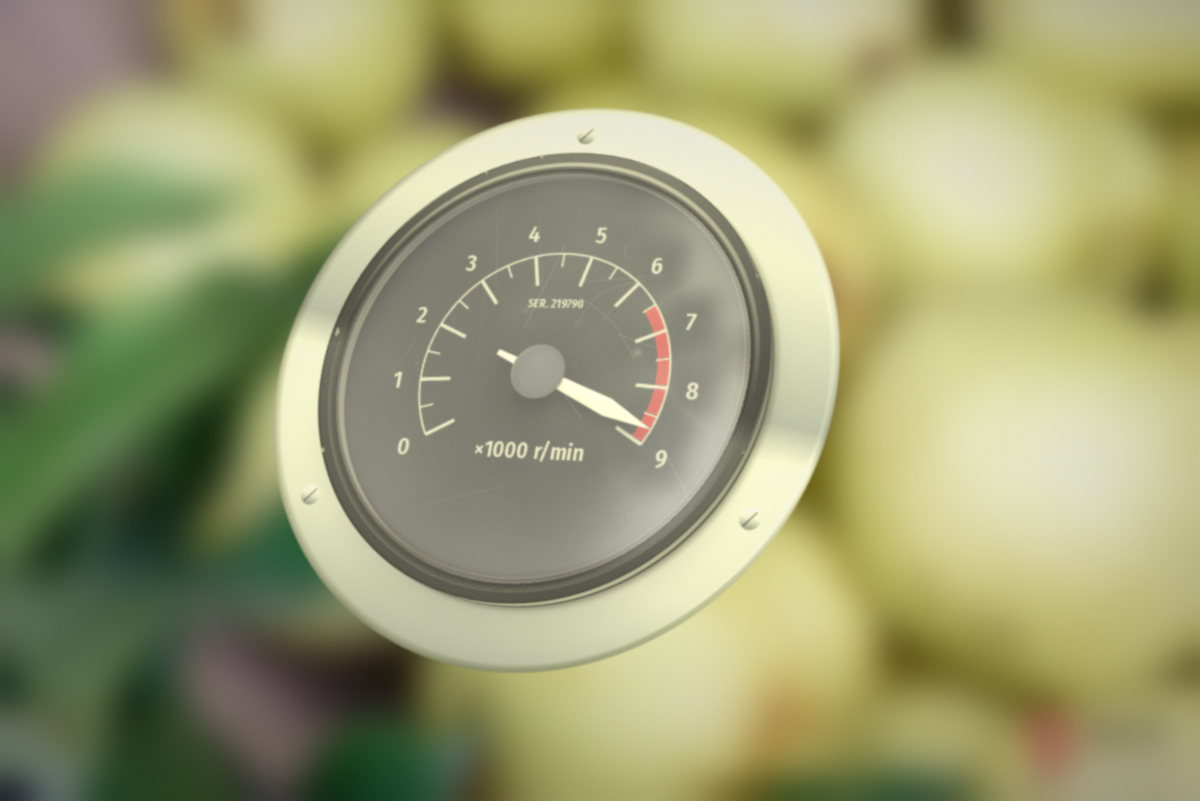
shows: 8750 rpm
